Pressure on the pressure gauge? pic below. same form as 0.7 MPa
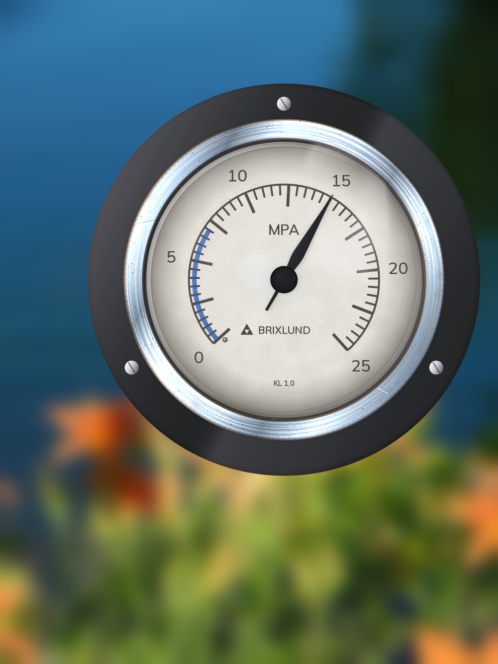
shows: 15 MPa
